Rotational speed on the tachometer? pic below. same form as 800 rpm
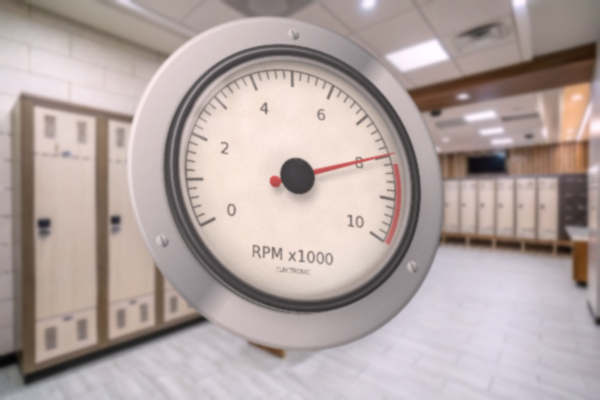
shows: 8000 rpm
